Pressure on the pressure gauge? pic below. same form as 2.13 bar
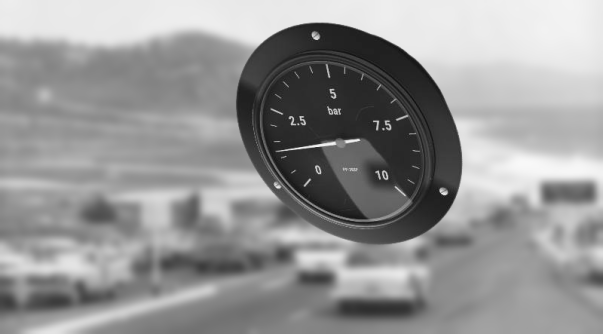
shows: 1.25 bar
